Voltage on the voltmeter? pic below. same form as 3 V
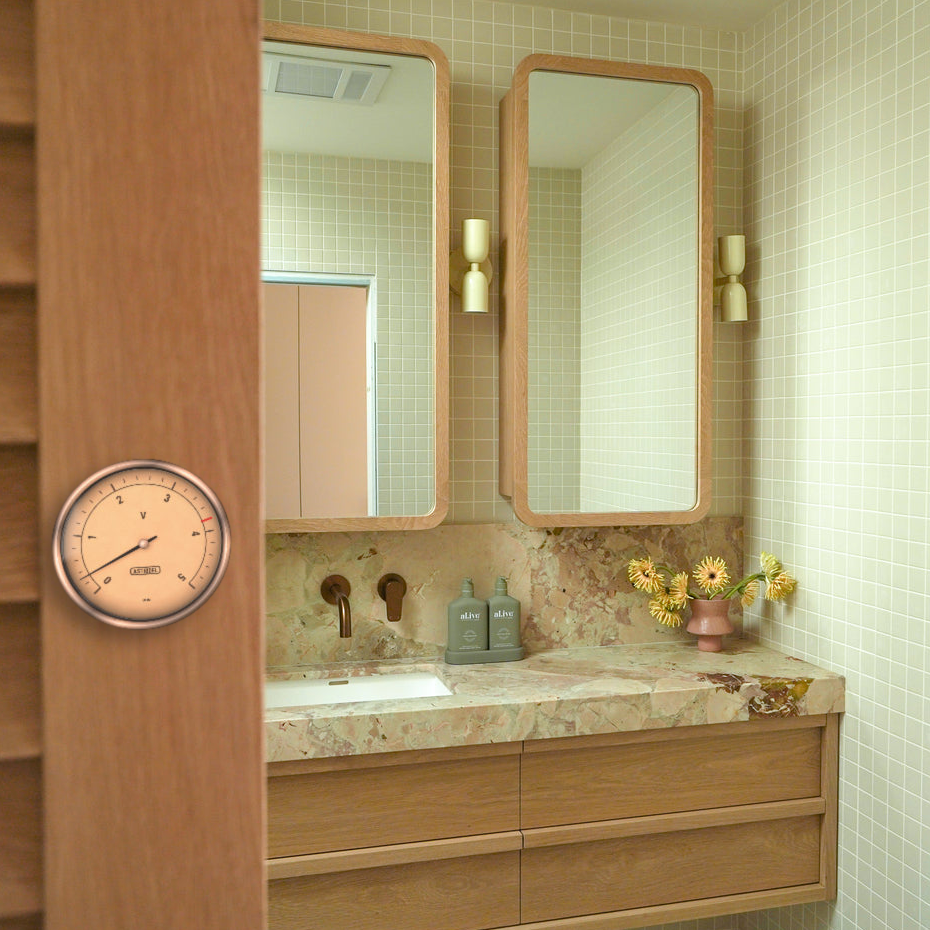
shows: 0.3 V
